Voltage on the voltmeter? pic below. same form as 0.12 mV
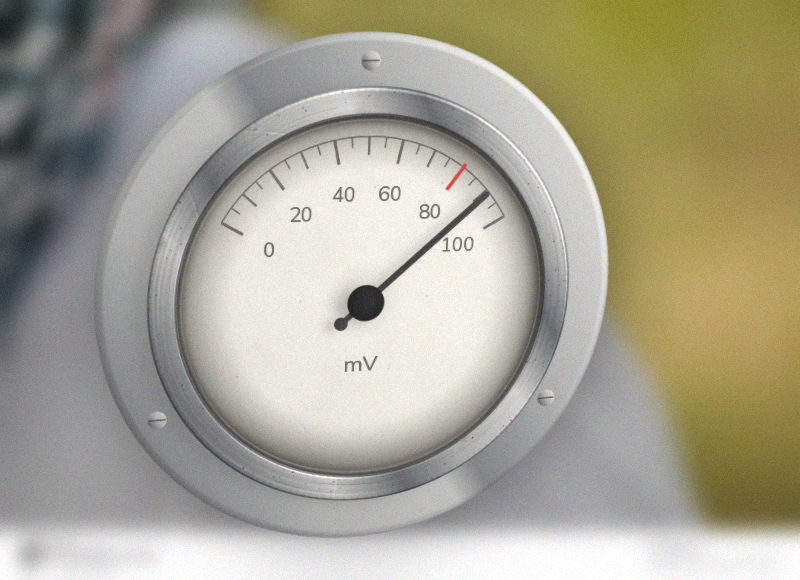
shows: 90 mV
